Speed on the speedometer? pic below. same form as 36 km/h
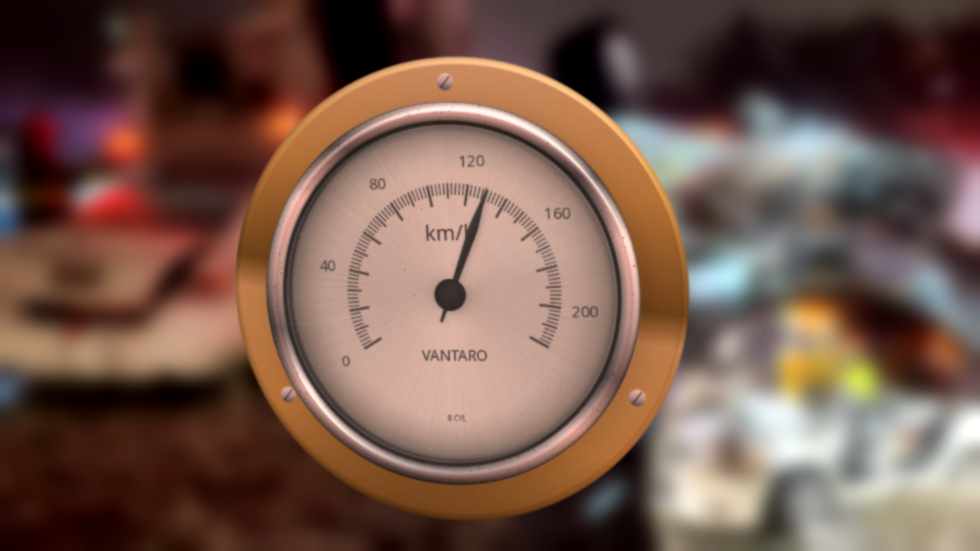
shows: 130 km/h
